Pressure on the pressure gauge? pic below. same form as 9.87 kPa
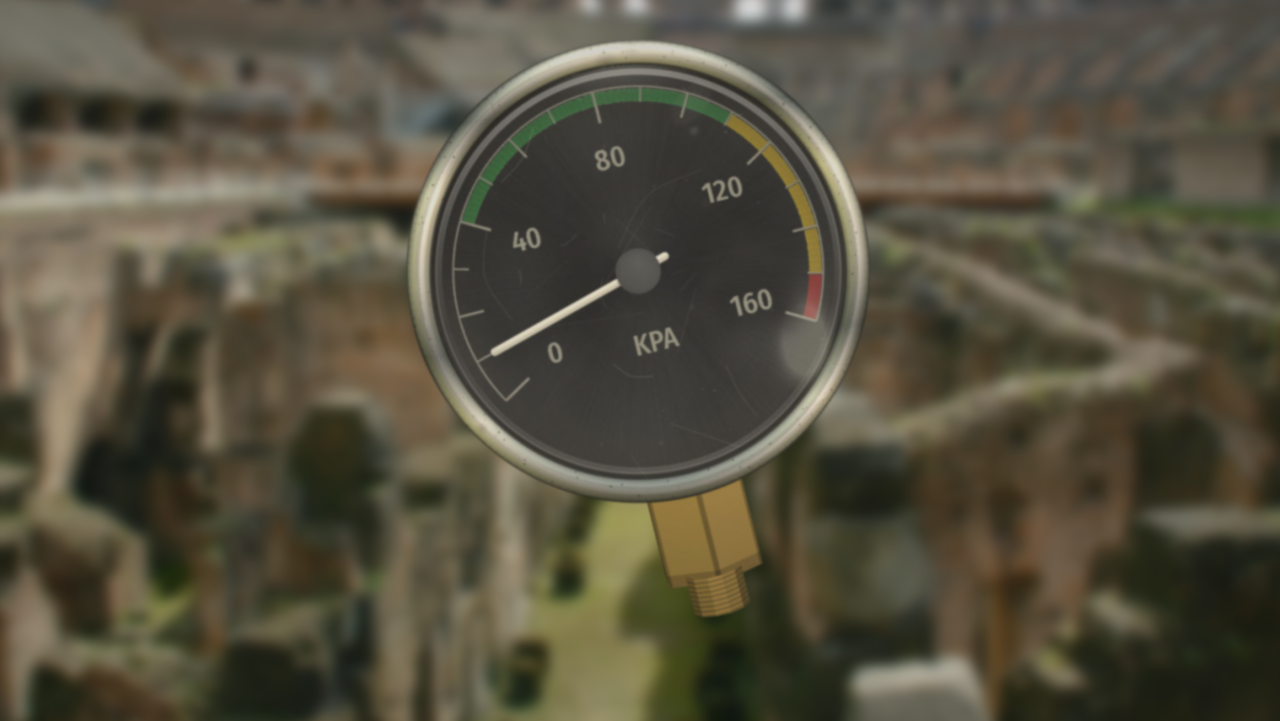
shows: 10 kPa
